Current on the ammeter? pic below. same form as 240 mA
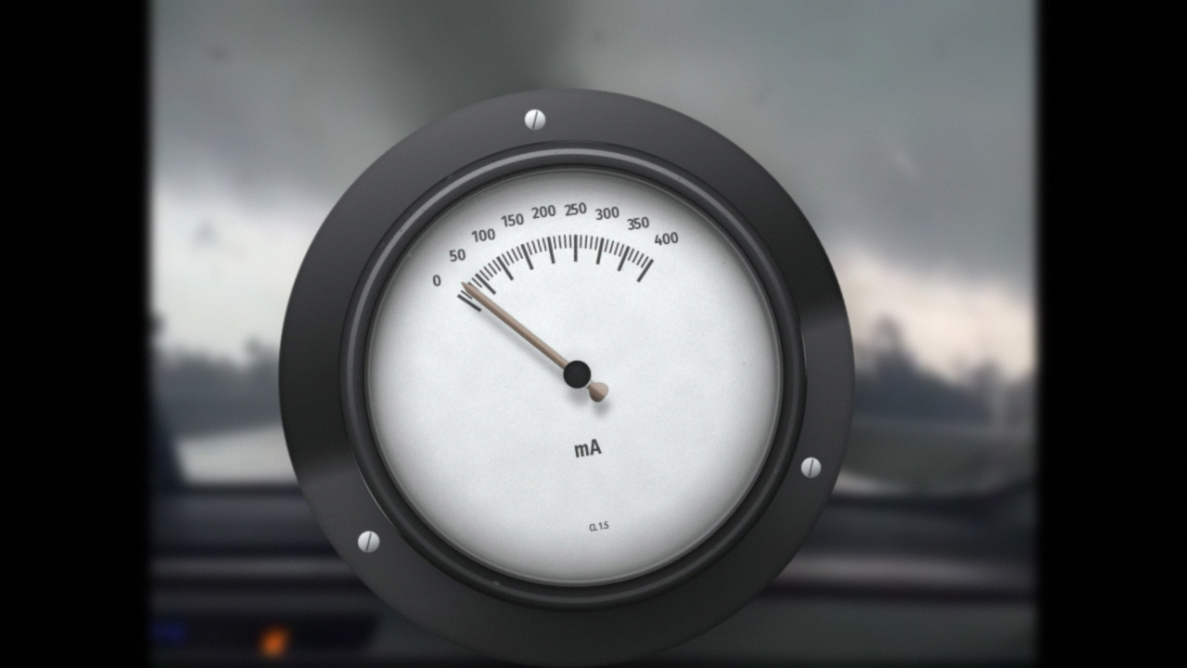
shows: 20 mA
